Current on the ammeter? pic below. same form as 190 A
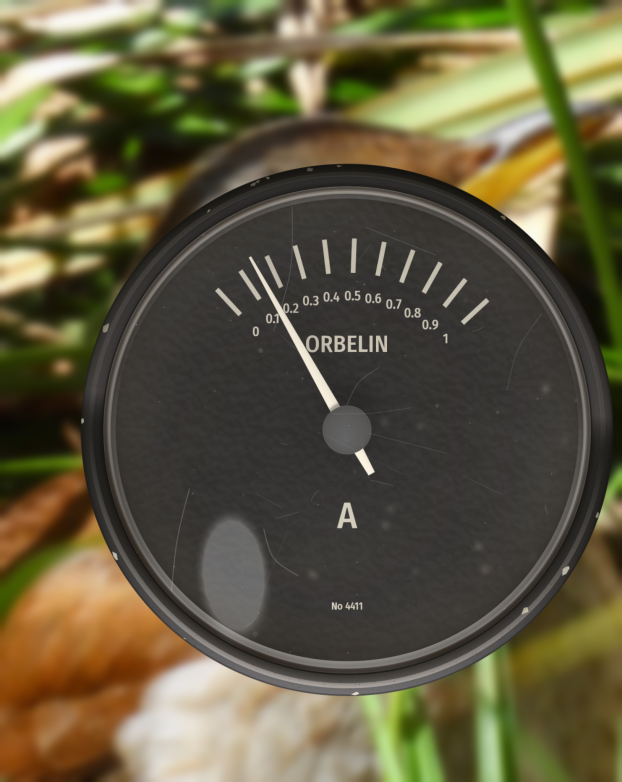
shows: 0.15 A
